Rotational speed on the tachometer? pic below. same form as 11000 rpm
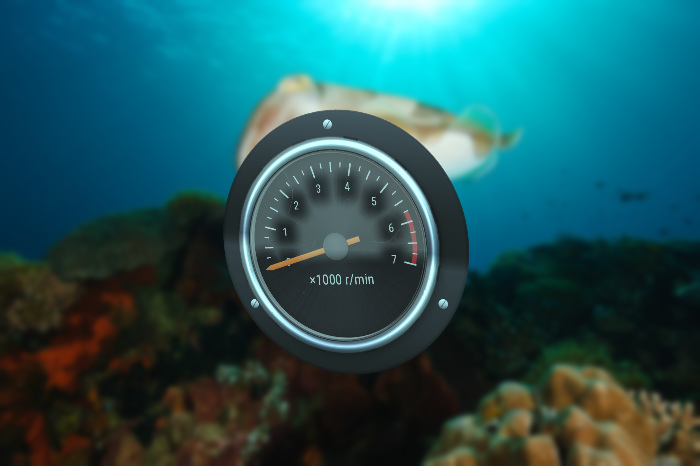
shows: 0 rpm
